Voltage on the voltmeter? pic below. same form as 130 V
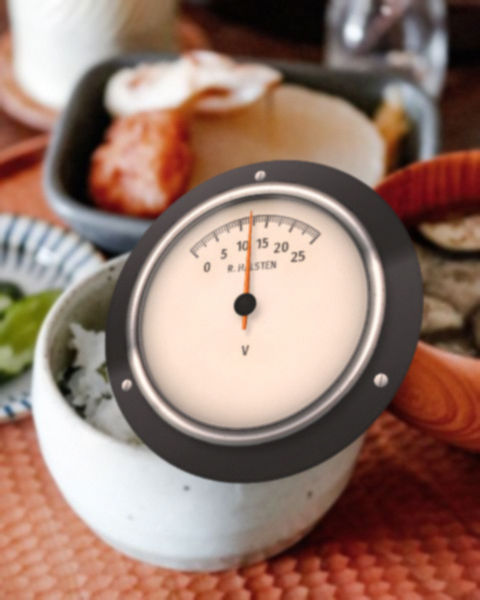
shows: 12.5 V
